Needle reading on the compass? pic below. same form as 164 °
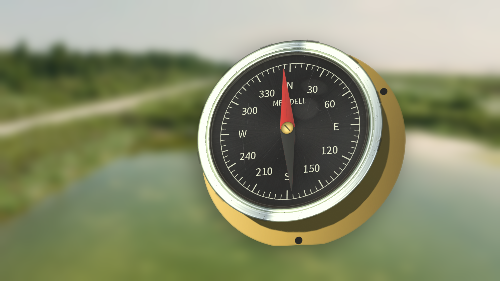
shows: 355 °
